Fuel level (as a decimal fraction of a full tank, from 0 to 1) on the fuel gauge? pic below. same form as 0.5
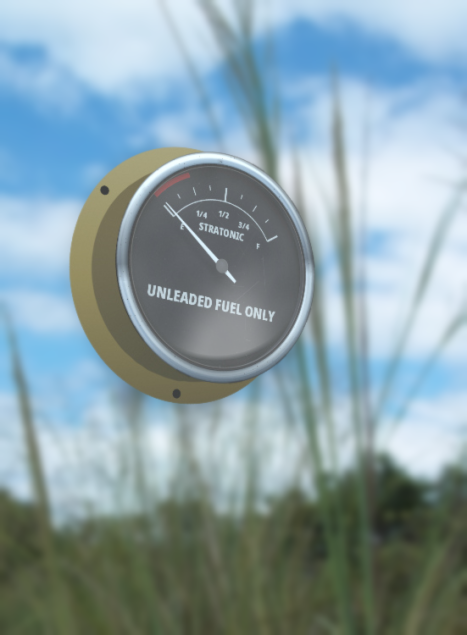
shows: 0
